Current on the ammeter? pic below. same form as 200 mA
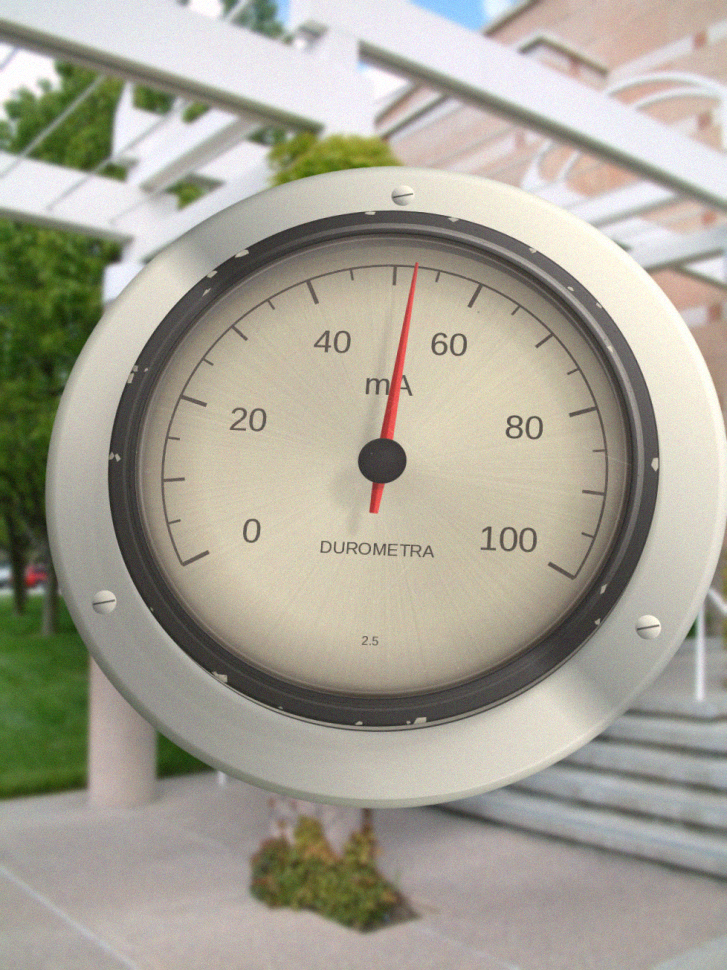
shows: 52.5 mA
